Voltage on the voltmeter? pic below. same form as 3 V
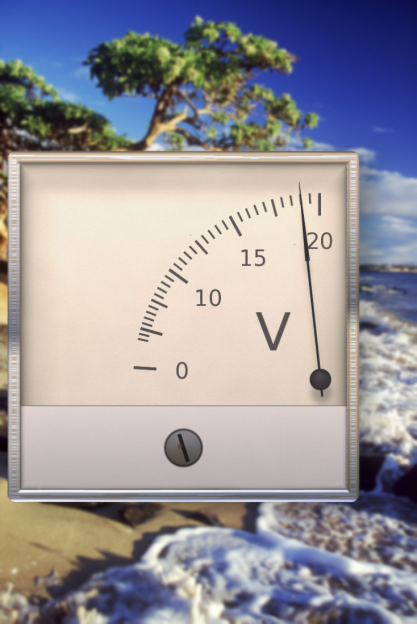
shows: 19 V
